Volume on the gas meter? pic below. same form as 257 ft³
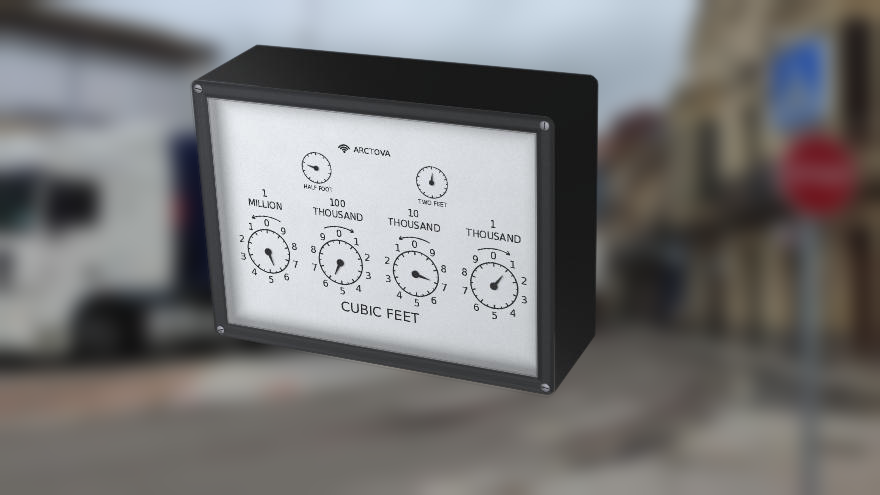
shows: 557100 ft³
